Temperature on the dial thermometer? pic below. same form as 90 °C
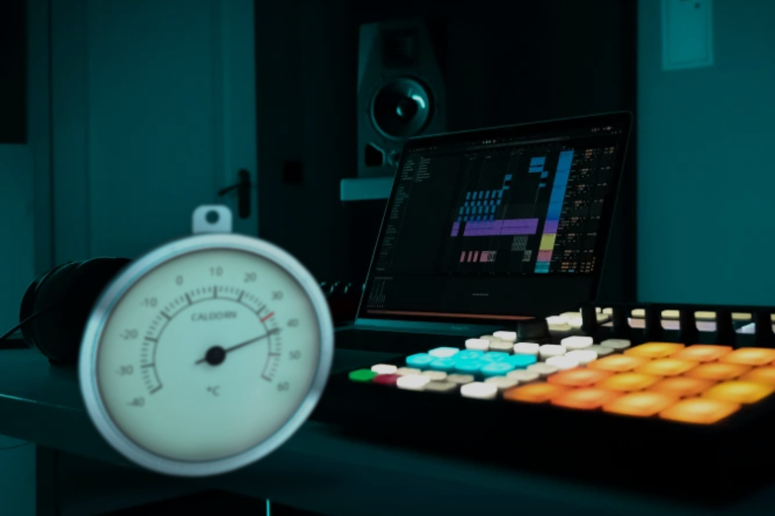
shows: 40 °C
